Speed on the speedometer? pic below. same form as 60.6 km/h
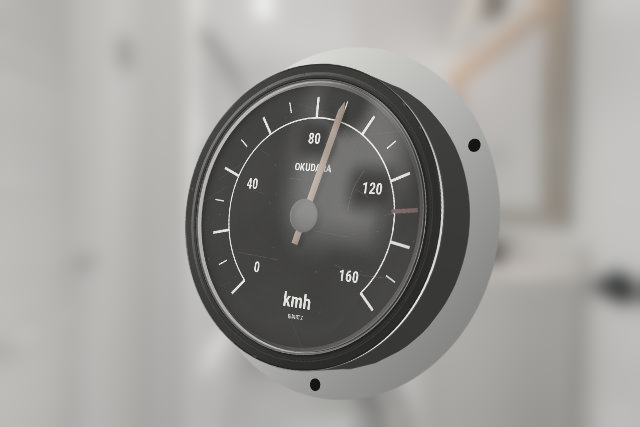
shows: 90 km/h
